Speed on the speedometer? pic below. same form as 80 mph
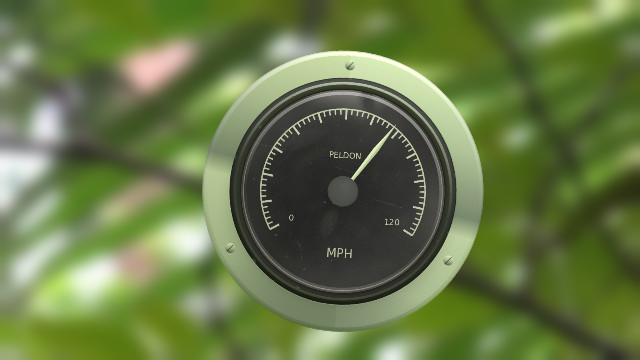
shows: 78 mph
